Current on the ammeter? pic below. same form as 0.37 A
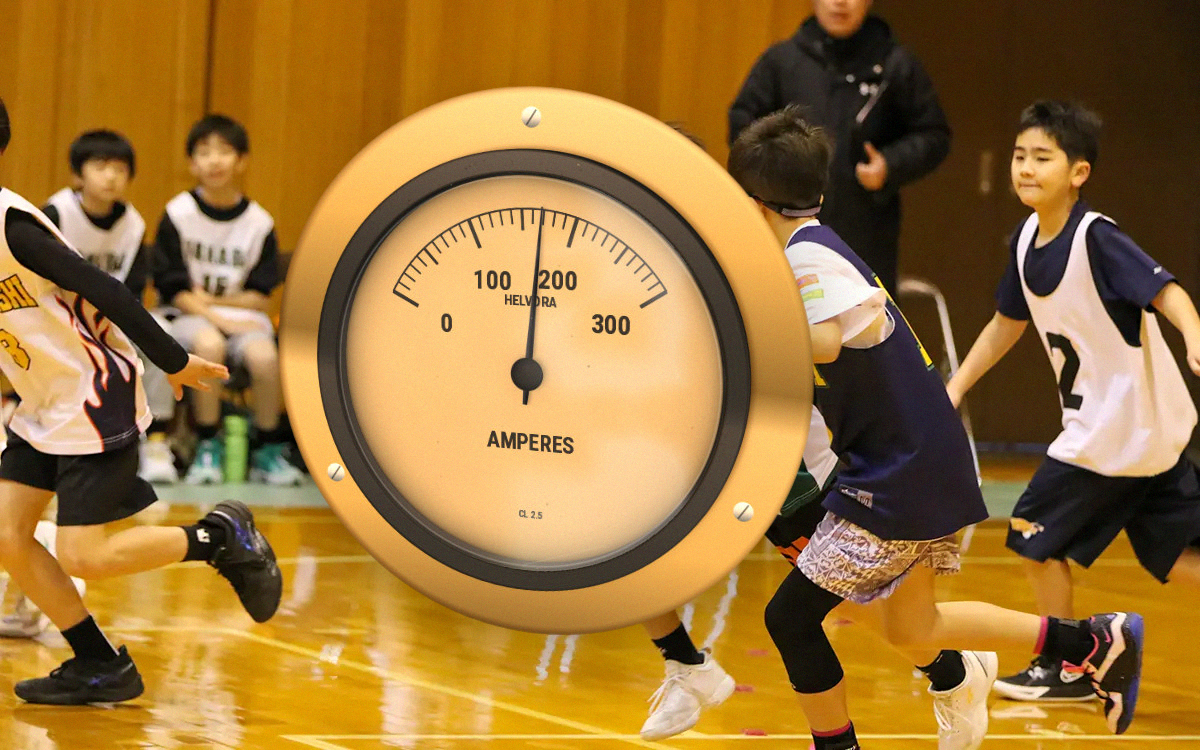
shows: 170 A
